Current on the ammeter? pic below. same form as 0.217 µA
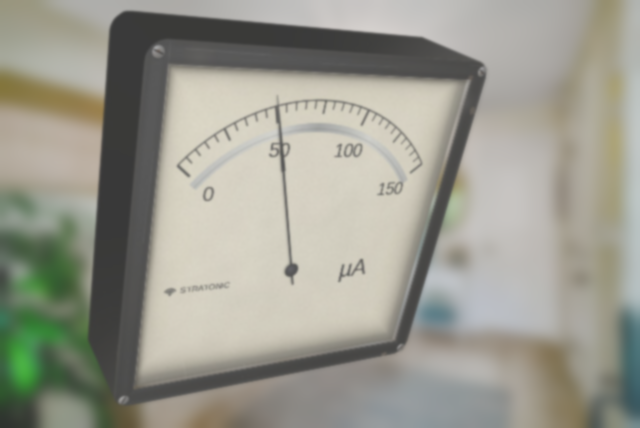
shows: 50 µA
